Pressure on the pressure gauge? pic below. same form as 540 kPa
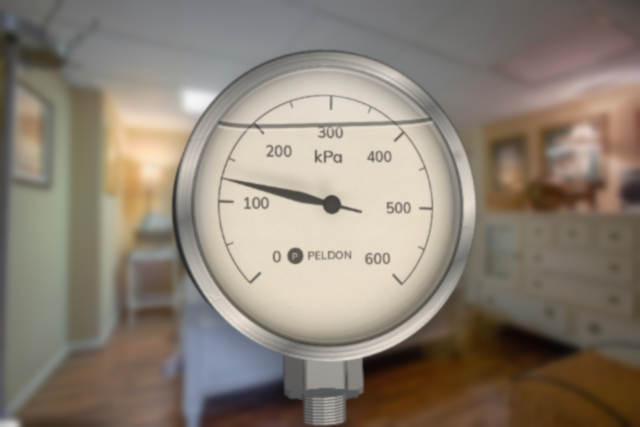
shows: 125 kPa
